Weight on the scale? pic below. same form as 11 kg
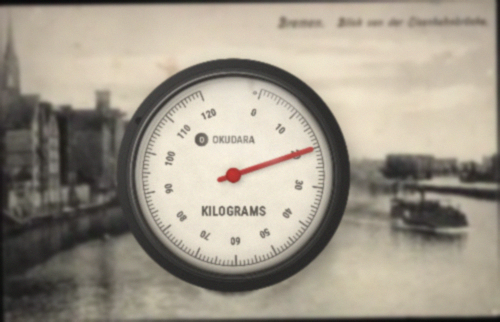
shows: 20 kg
